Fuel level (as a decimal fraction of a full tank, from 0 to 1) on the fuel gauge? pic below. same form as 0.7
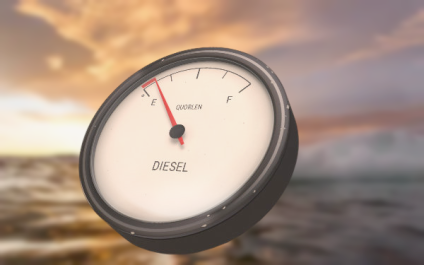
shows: 0.125
